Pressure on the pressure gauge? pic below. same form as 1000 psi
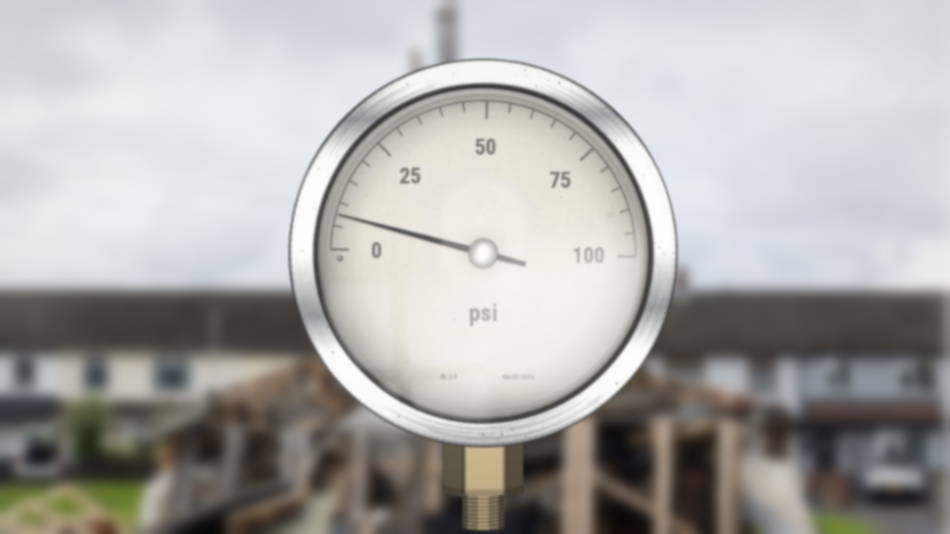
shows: 7.5 psi
